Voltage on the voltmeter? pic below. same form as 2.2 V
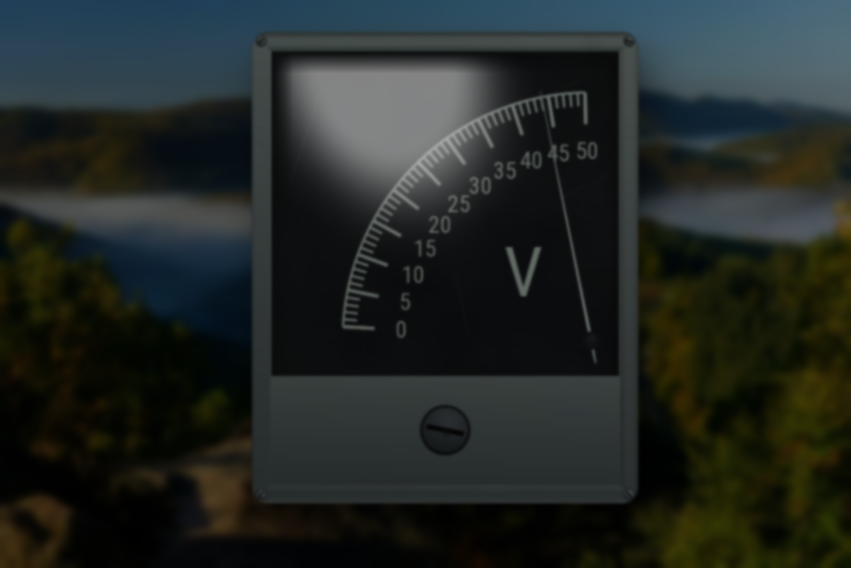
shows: 44 V
